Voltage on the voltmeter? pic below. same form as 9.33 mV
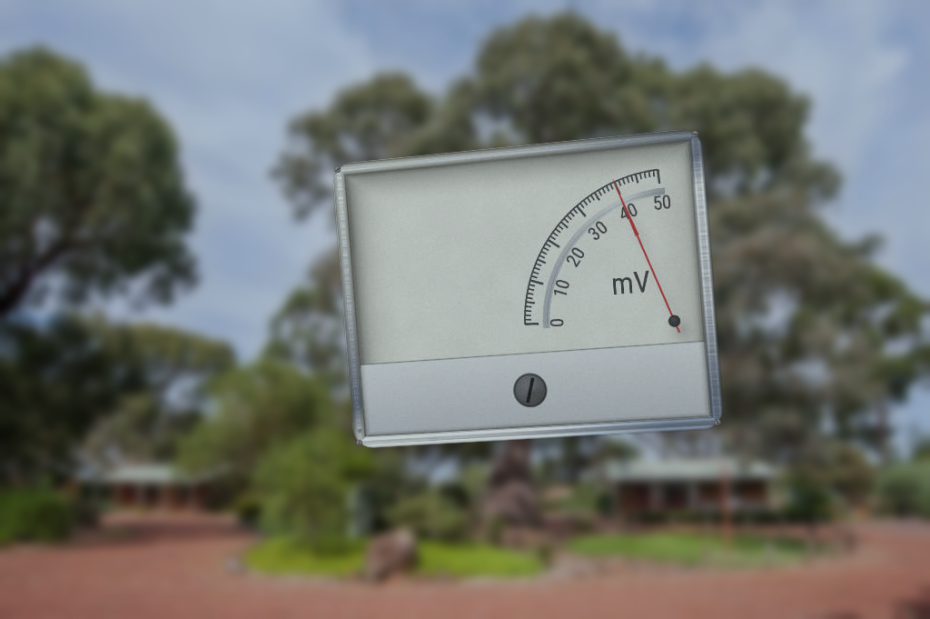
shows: 40 mV
